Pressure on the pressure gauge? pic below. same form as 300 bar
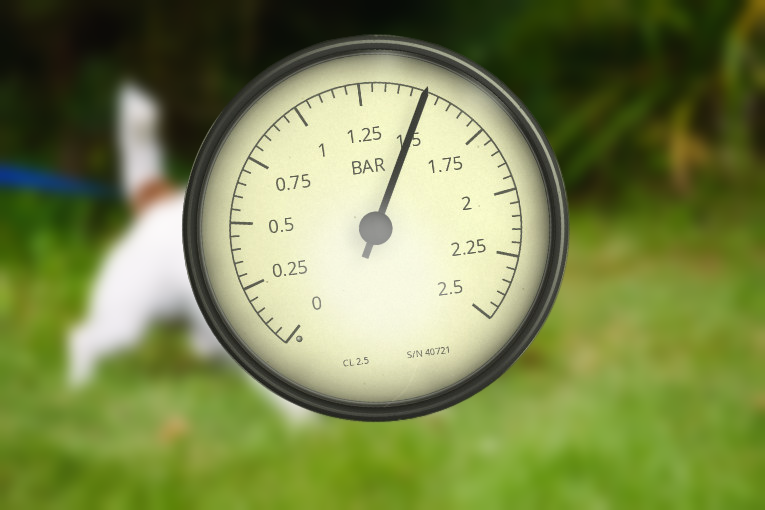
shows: 1.5 bar
